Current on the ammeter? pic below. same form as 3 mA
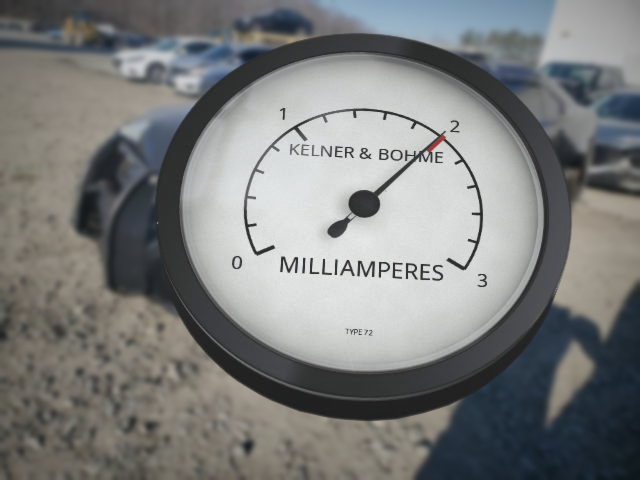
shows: 2 mA
